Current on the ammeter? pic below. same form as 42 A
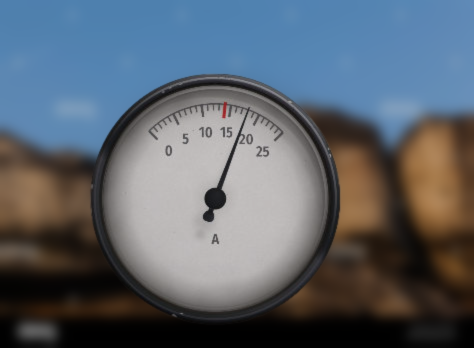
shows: 18 A
